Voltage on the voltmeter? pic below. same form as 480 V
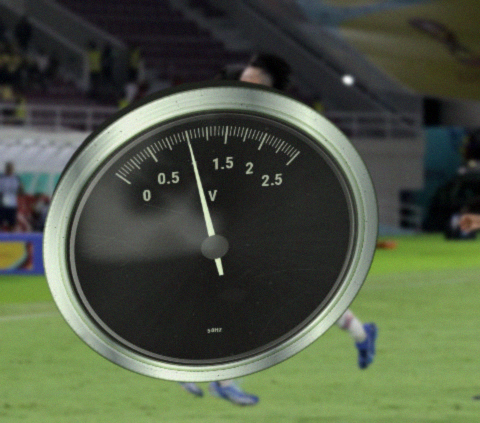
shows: 1 V
